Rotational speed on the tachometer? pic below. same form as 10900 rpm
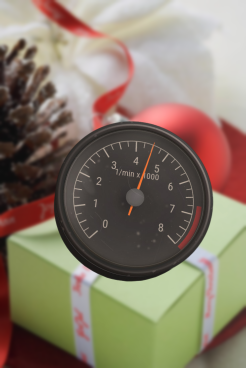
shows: 4500 rpm
